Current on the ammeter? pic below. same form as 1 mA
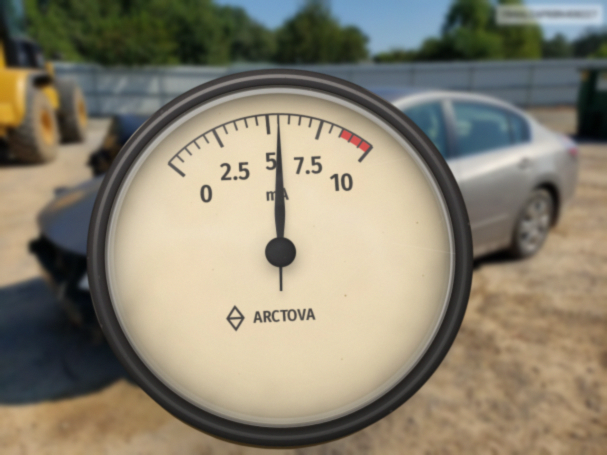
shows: 5.5 mA
